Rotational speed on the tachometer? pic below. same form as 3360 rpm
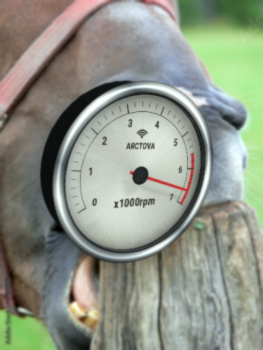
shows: 6600 rpm
